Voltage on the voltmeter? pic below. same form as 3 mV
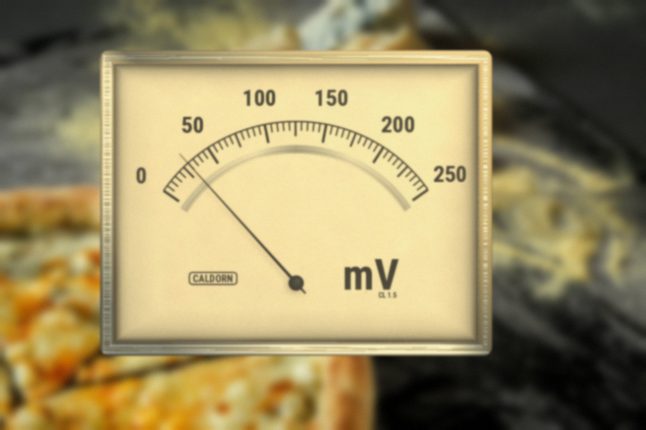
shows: 30 mV
